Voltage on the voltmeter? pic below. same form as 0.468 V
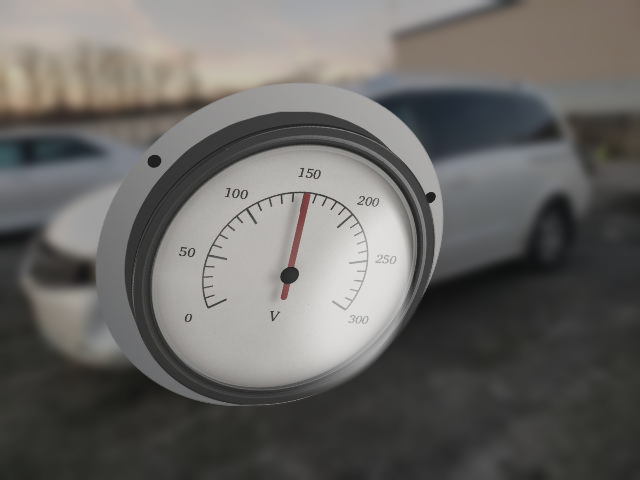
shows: 150 V
